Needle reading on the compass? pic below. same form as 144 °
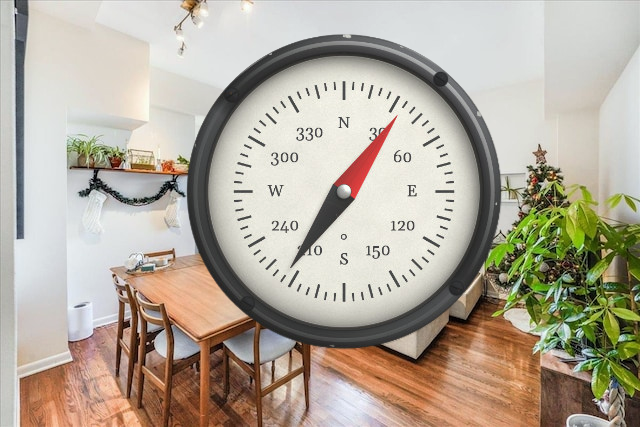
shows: 35 °
